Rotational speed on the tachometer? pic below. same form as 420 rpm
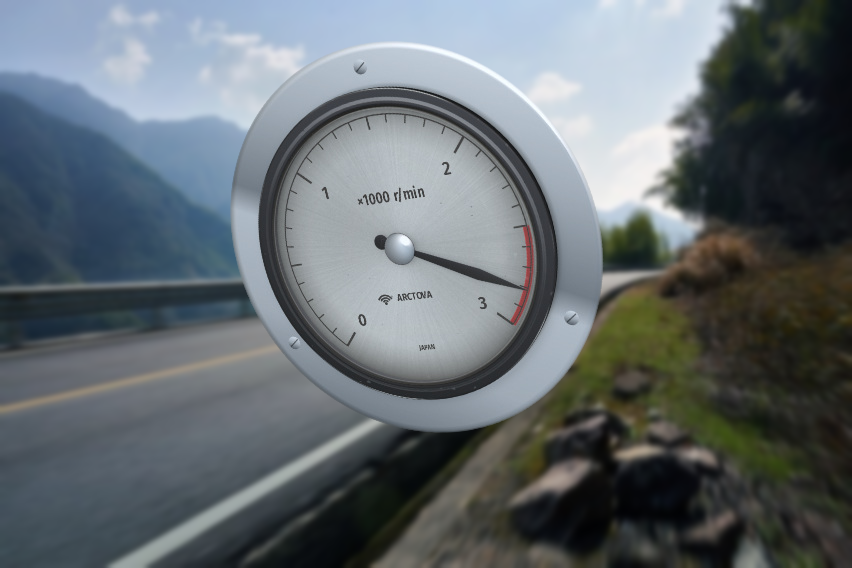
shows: 2800 rpm
